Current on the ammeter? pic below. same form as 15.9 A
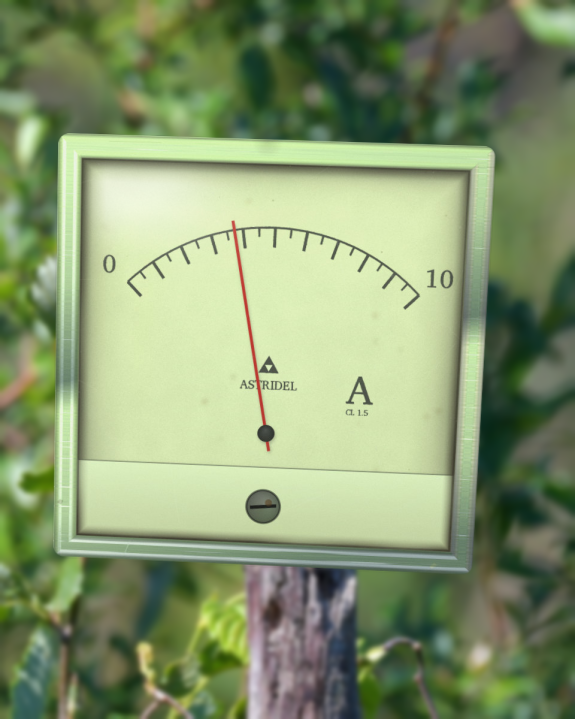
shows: 3.75 A
